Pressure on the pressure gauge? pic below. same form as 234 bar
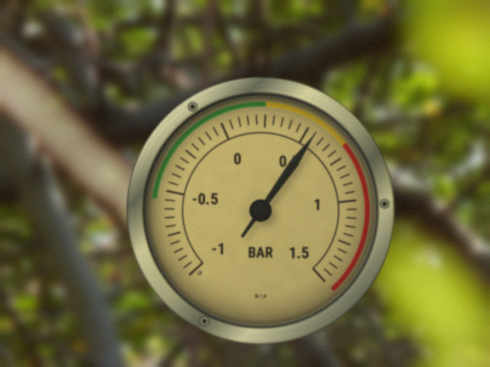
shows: 0.55 bar
